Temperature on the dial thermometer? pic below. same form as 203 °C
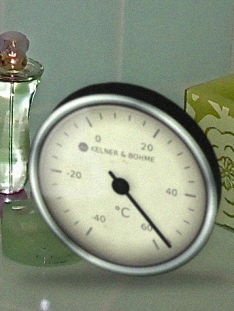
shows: 56 °C
